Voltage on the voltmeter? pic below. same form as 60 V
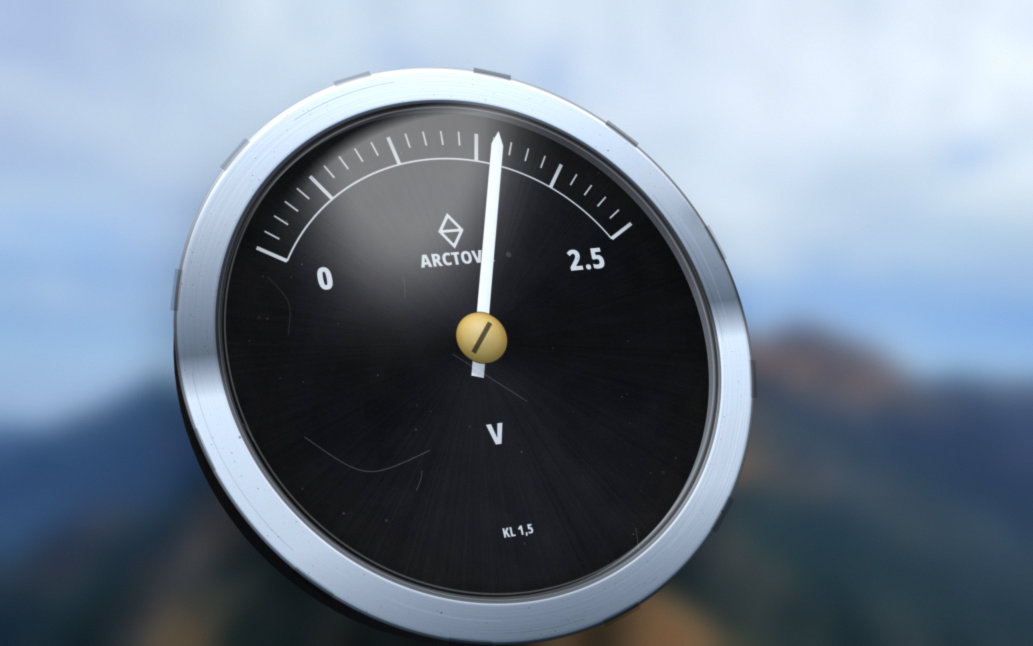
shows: 1.6 V
